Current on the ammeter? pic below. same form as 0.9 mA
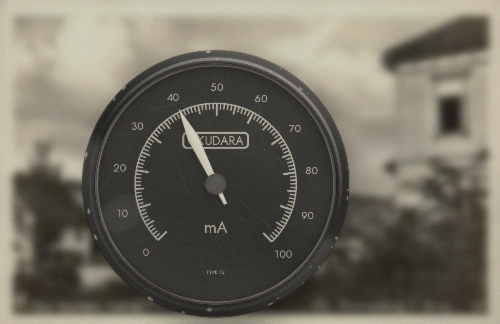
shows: 40 mA
